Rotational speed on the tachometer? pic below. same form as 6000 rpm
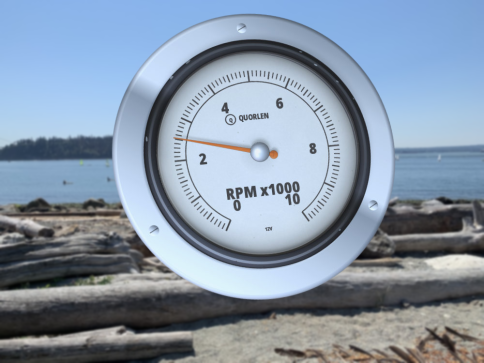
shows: 2500 rpm
